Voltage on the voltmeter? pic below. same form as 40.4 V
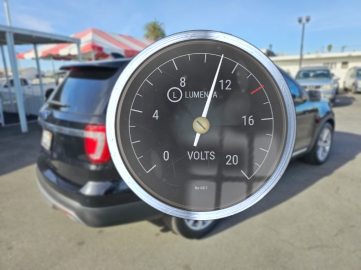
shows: 11 V
